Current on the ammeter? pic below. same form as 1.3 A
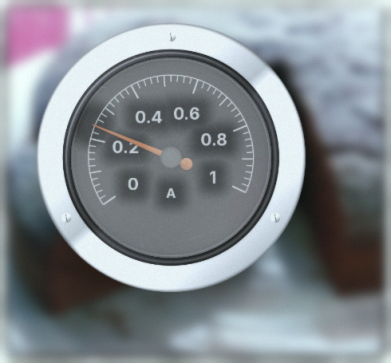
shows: 0.24 A
